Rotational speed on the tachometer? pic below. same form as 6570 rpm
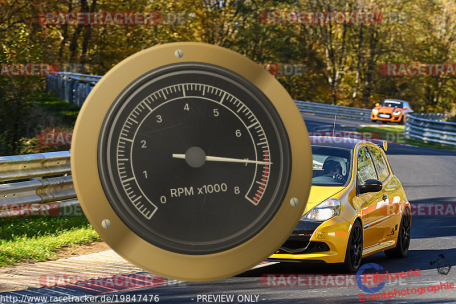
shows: 7000 rpm
